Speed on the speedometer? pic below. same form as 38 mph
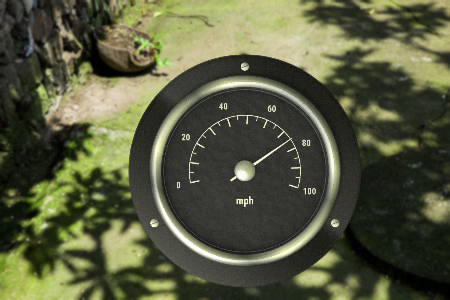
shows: 75 mph
